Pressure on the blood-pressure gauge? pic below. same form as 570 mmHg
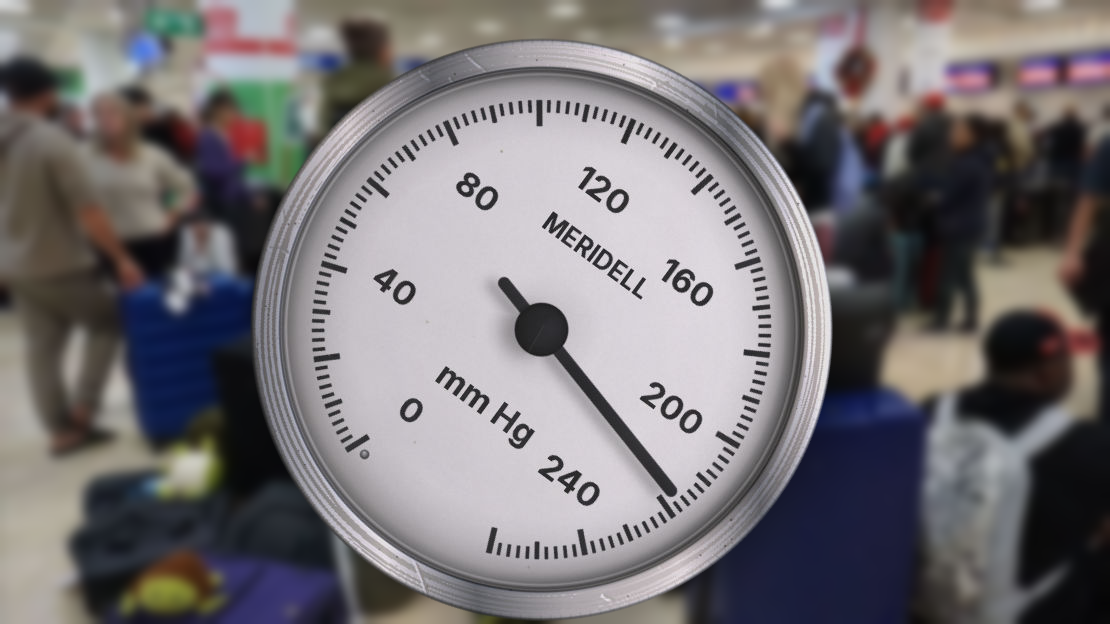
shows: 217 mmHg
